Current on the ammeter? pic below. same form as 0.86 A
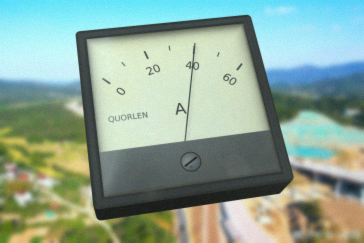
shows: 40 A
